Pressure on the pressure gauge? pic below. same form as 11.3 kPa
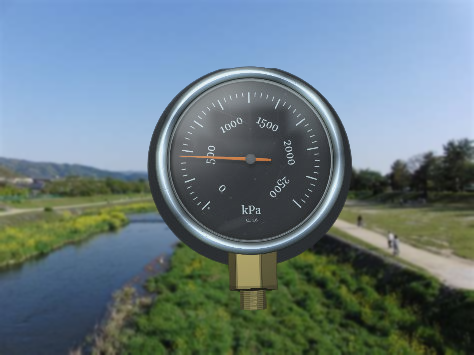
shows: 450 kPa
